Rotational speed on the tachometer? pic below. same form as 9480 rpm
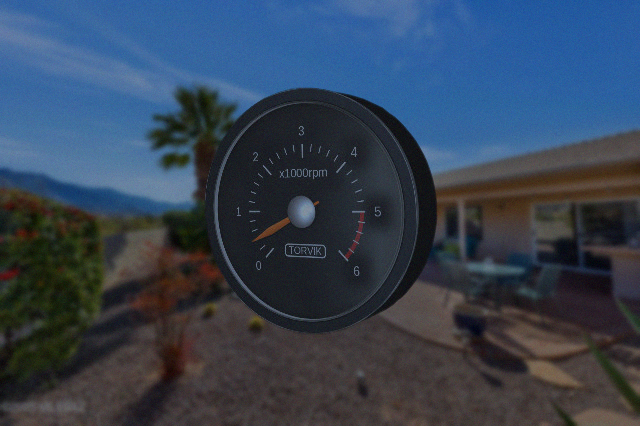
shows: 400 rpm
